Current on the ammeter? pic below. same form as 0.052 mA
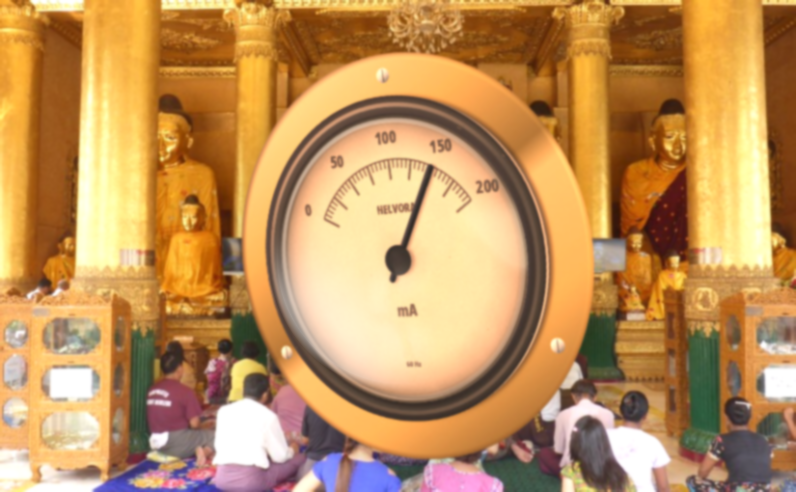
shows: 150 mA
